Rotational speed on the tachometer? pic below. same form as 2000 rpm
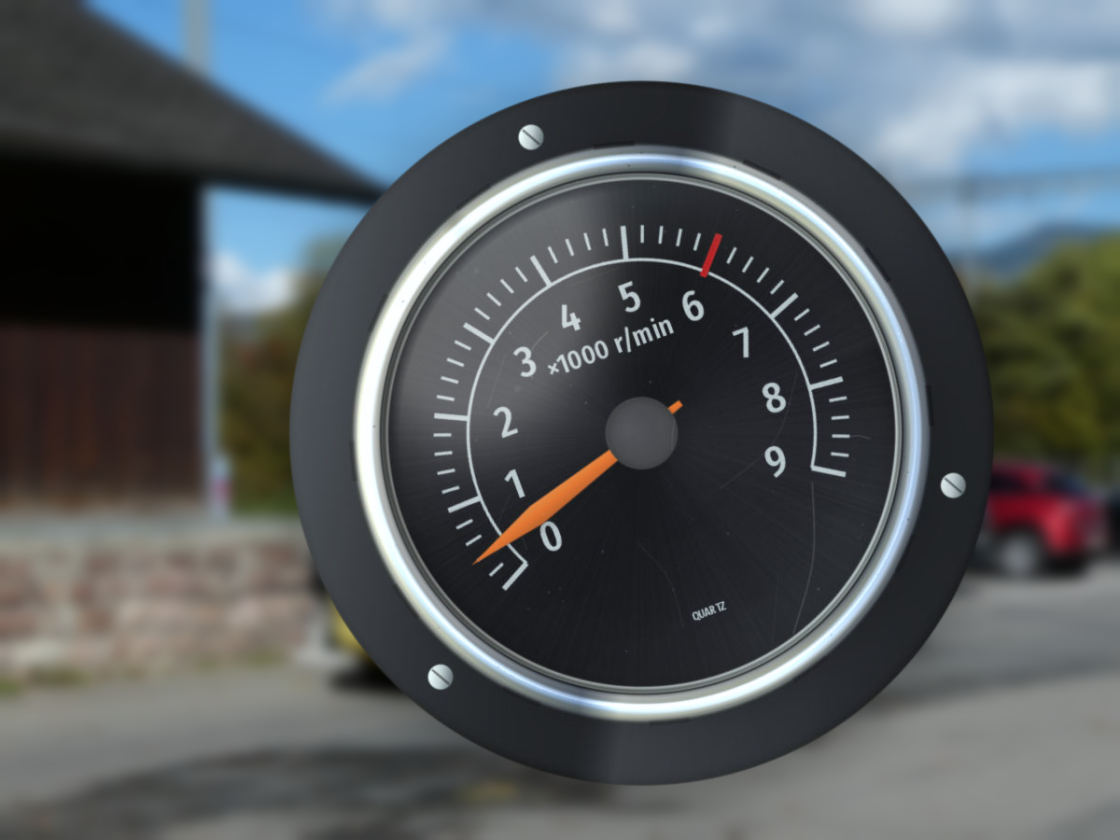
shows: 400 rpm
